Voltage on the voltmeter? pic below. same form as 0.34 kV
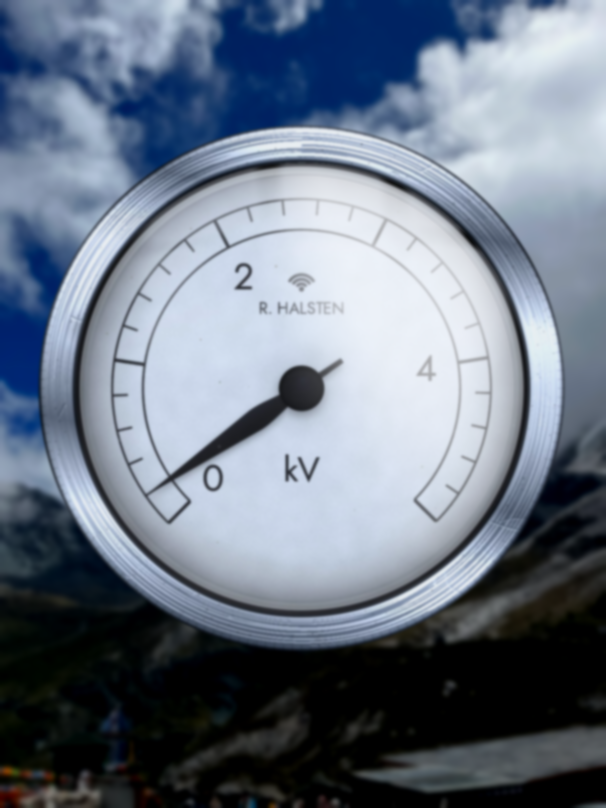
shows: 0.2 kV
